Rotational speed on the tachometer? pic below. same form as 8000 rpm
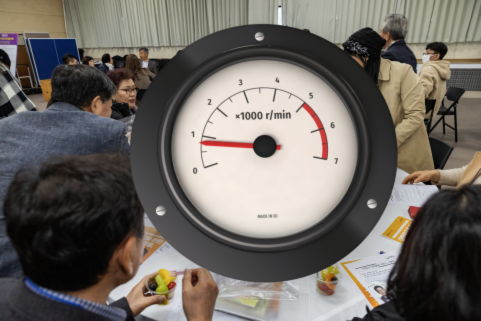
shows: 750 rpm
